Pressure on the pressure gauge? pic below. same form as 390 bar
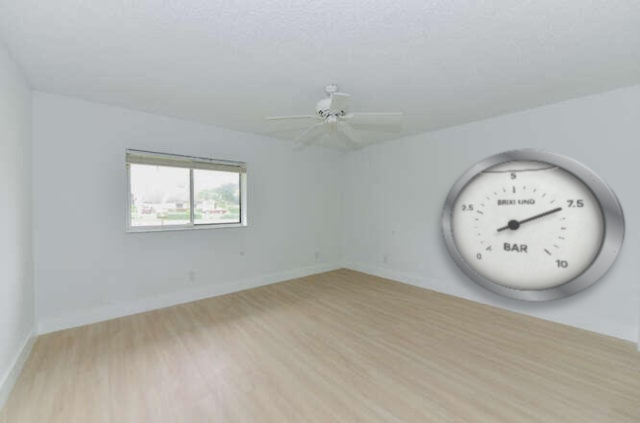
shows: 7.5 bar
